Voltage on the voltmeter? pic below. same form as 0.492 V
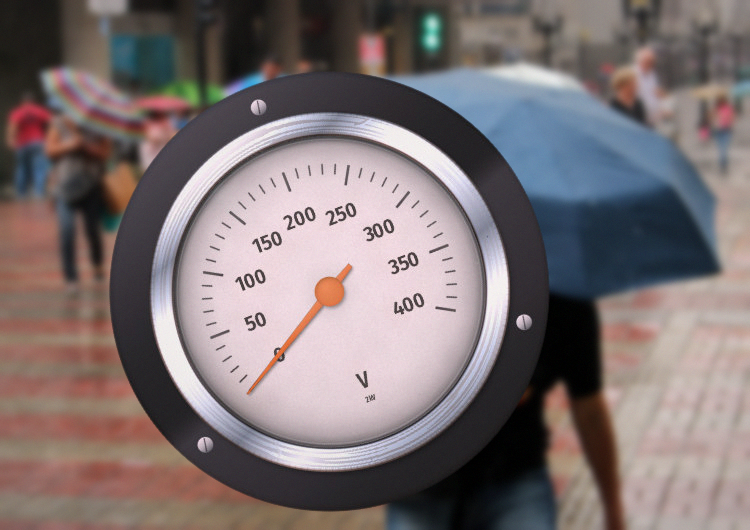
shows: 0 V
